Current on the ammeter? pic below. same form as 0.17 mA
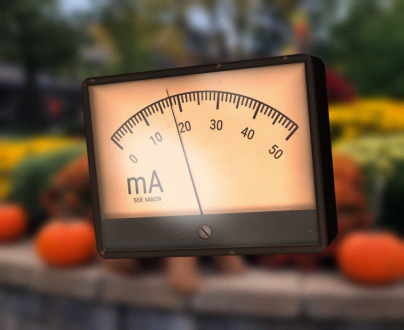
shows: 18 mA
